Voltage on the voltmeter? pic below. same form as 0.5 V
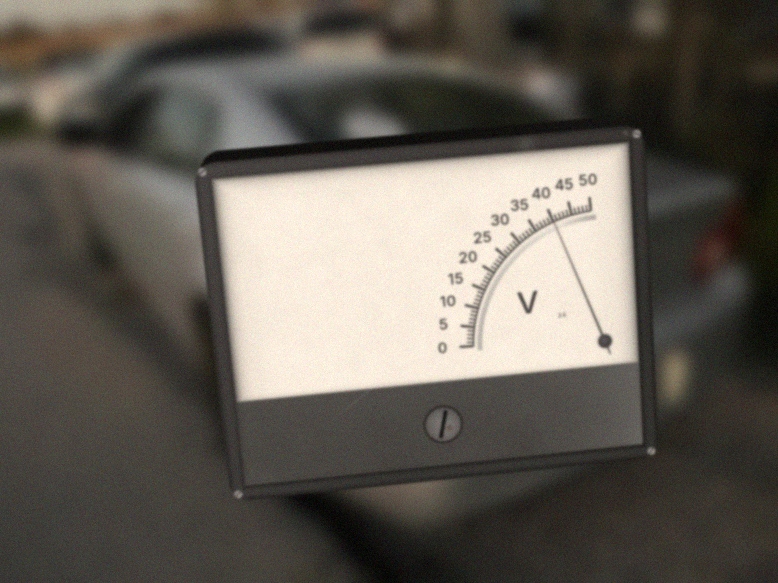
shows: 40 V
